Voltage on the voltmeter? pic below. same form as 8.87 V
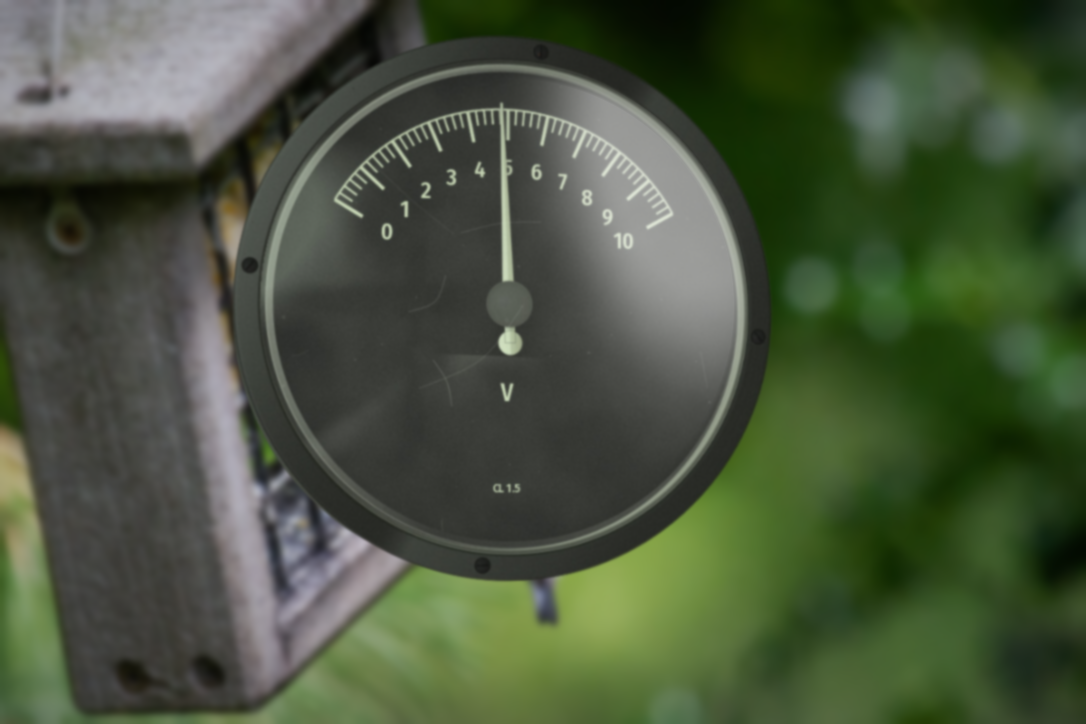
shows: 4.8 V
